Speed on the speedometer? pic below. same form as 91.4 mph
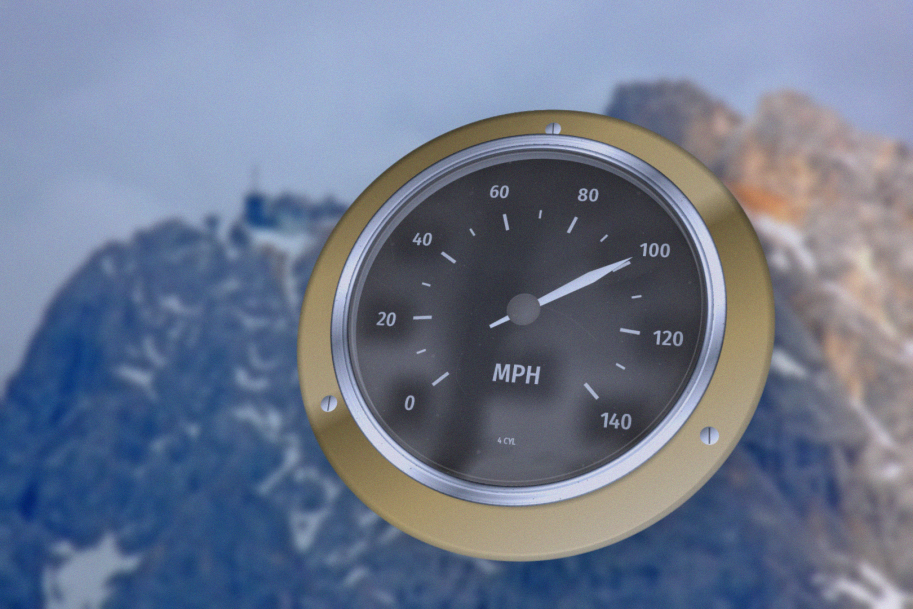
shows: 100 mph
